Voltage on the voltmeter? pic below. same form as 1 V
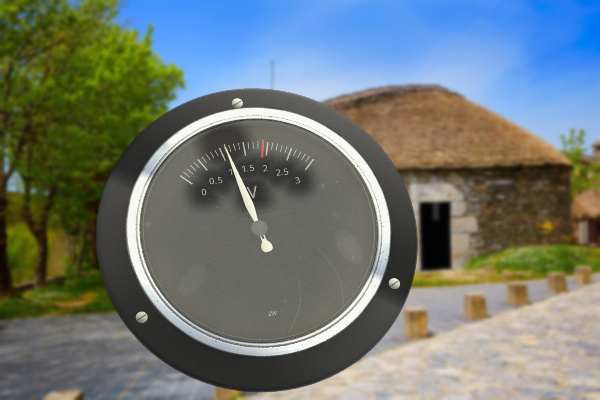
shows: 1.1 V
